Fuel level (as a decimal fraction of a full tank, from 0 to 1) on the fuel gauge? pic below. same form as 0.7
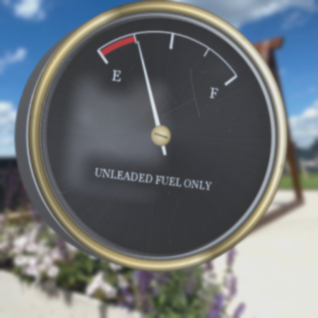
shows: 0.25
